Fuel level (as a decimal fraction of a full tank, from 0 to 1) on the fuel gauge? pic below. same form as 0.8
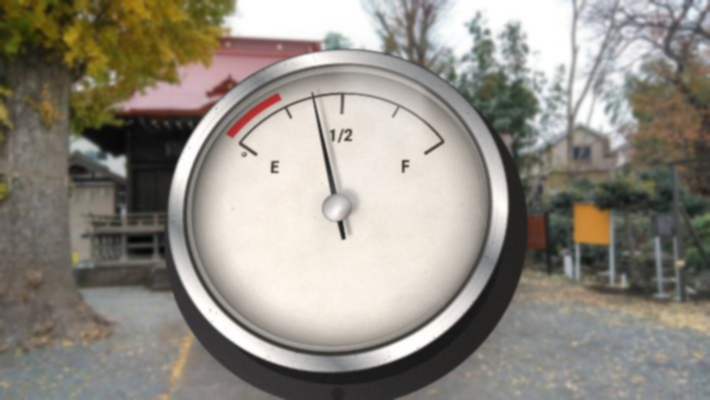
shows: 0.375
